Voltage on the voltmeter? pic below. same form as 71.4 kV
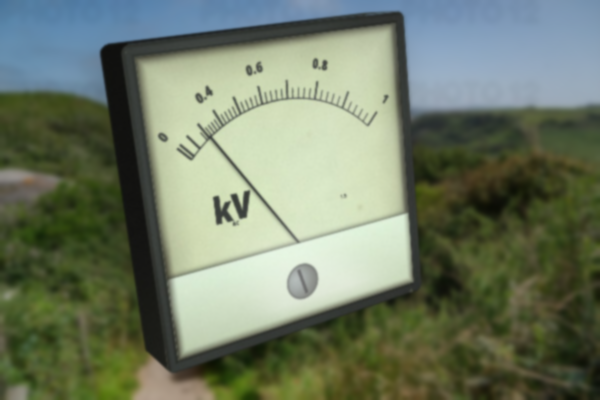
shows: 0.3 kV
